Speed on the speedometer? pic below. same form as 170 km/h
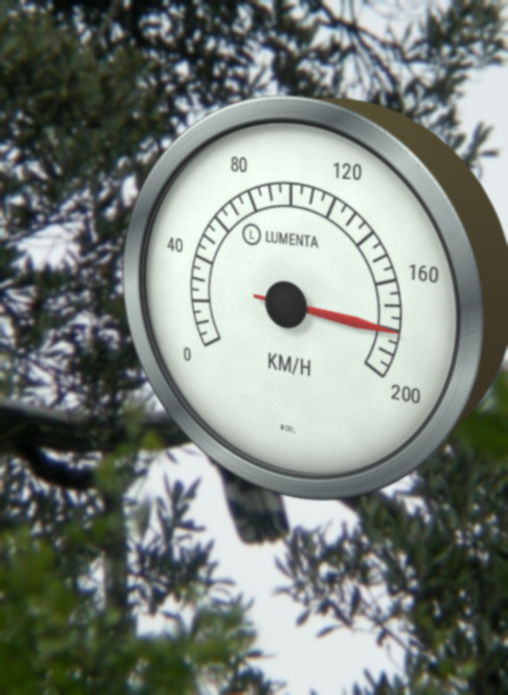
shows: 180 km/h
